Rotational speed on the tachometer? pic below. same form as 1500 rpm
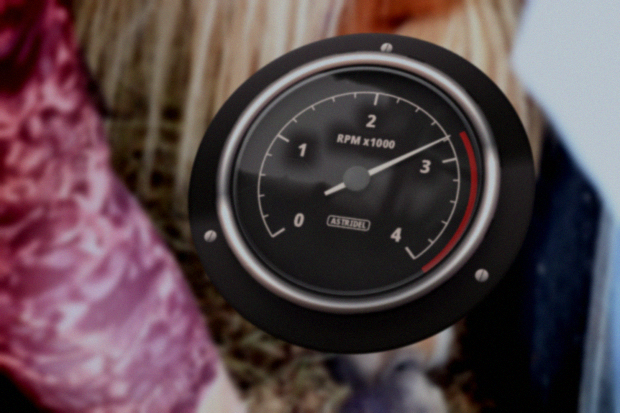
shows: 2800 rpm
